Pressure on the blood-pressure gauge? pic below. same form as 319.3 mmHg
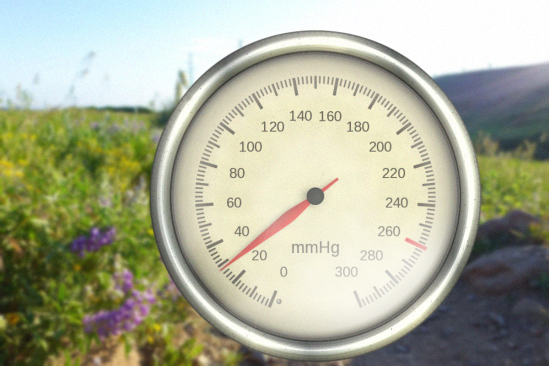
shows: 28 mmHg
